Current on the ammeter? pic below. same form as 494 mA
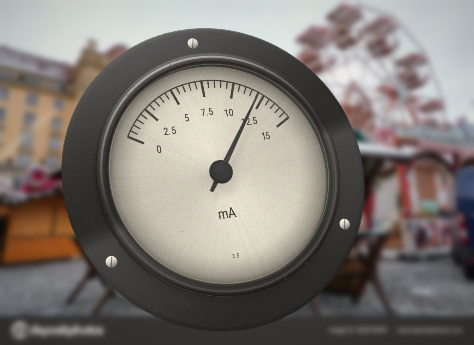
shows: 12 mA
